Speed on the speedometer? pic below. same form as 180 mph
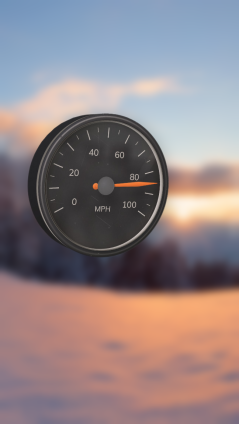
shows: 85 mph
